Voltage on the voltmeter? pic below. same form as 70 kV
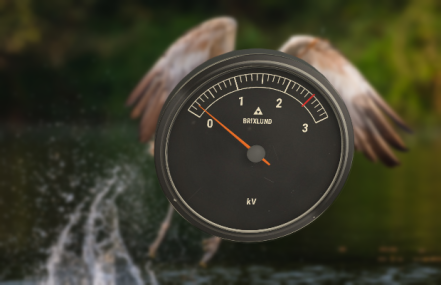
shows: 0.2 kV
